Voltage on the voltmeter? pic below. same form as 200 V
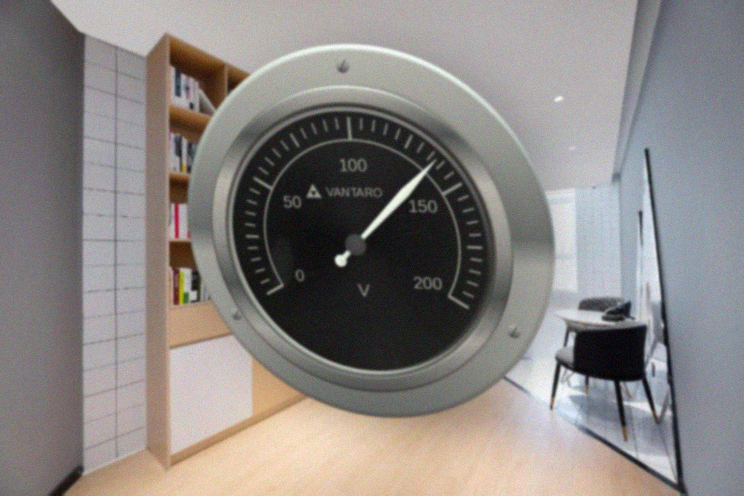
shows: 137.5 V
